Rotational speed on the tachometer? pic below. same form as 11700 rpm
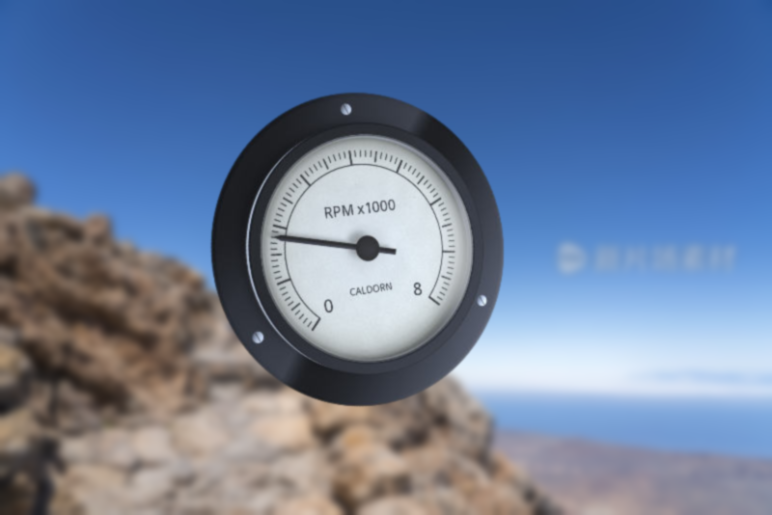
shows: 1800 rpm
